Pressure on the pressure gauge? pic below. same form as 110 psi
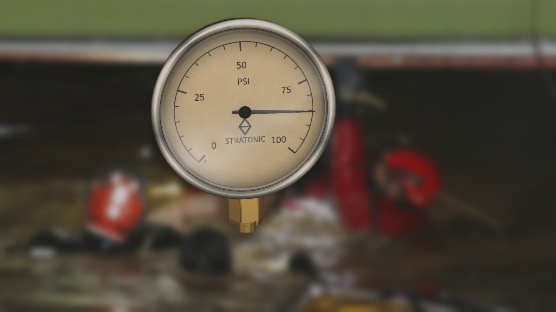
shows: 85 psi
